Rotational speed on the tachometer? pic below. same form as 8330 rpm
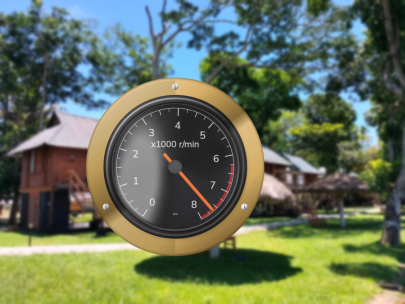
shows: 7625 rpm
